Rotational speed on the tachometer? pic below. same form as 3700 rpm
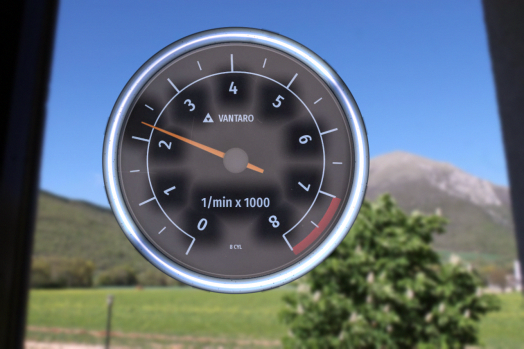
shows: 2250 rpm
